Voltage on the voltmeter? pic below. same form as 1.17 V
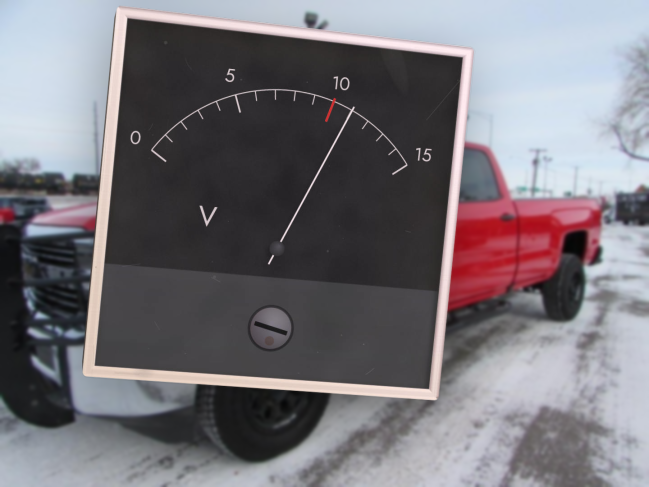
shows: 11 V
